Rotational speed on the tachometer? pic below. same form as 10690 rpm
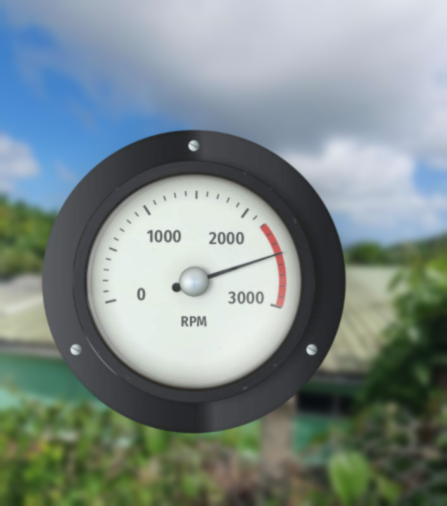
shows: 2500 rpm
